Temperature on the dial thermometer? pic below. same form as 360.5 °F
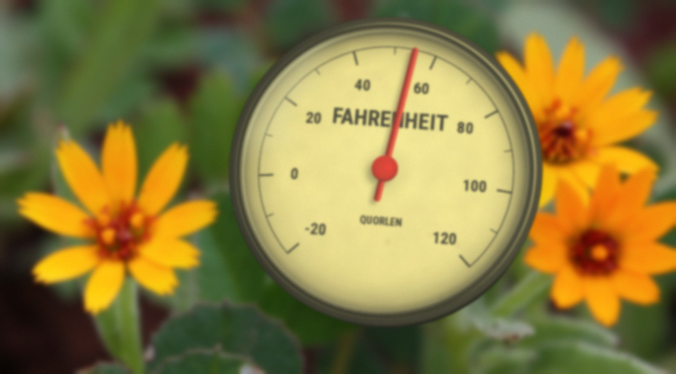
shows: 55 °F
